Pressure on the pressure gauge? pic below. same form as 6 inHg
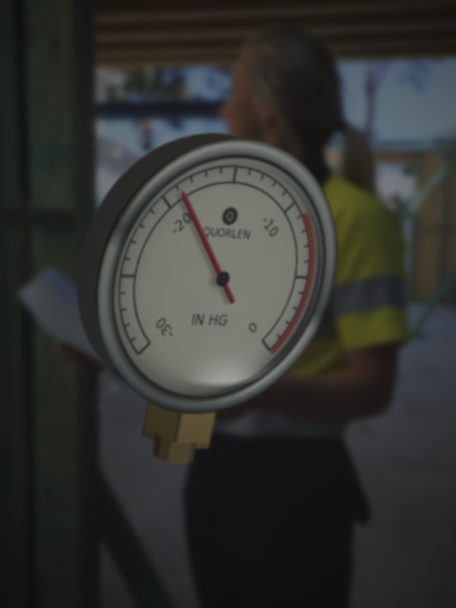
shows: -19 inHg
